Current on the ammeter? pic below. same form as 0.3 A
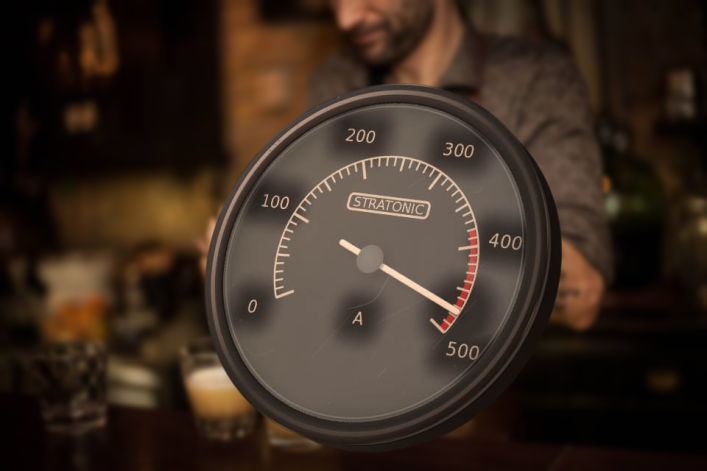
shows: 475 A
